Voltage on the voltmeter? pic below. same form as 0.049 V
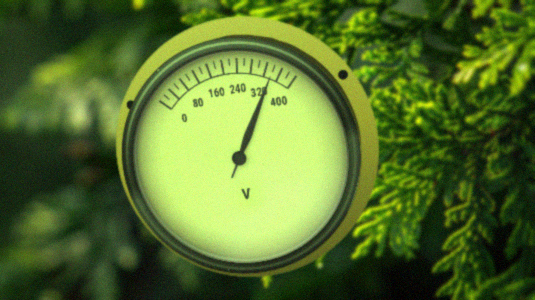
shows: 340 V
